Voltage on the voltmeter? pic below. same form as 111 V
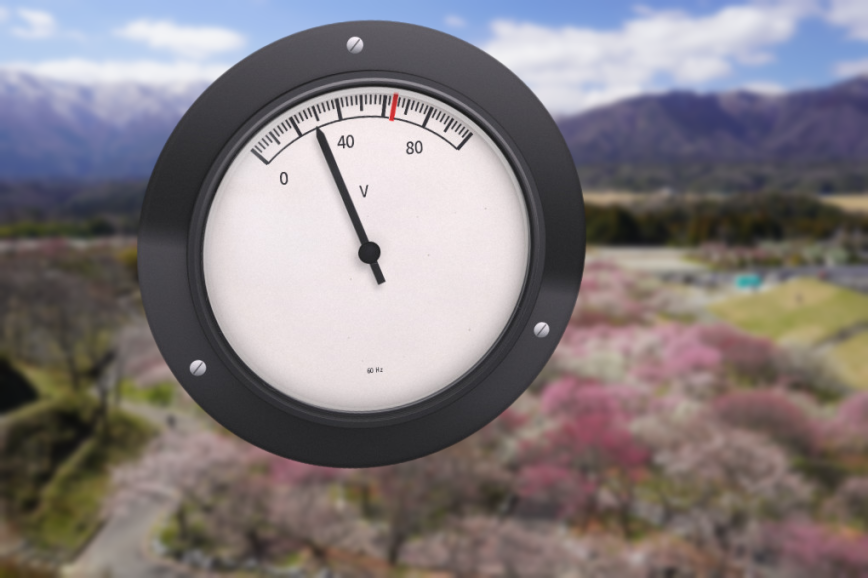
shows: 28 V
